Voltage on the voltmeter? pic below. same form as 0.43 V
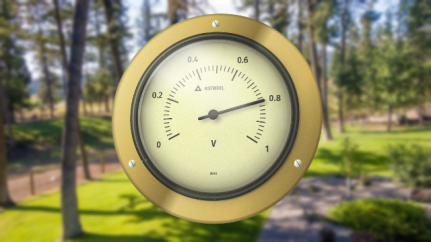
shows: 0.8 V
